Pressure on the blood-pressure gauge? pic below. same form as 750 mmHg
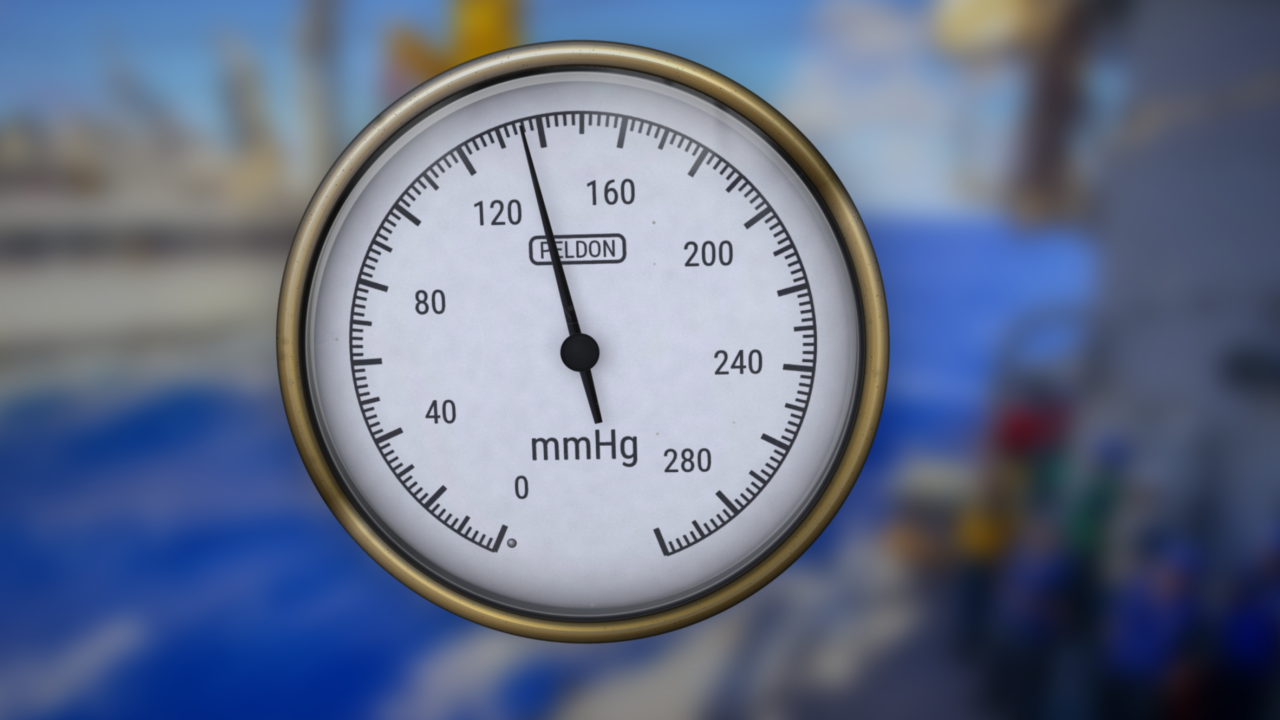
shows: 136 mmHg
